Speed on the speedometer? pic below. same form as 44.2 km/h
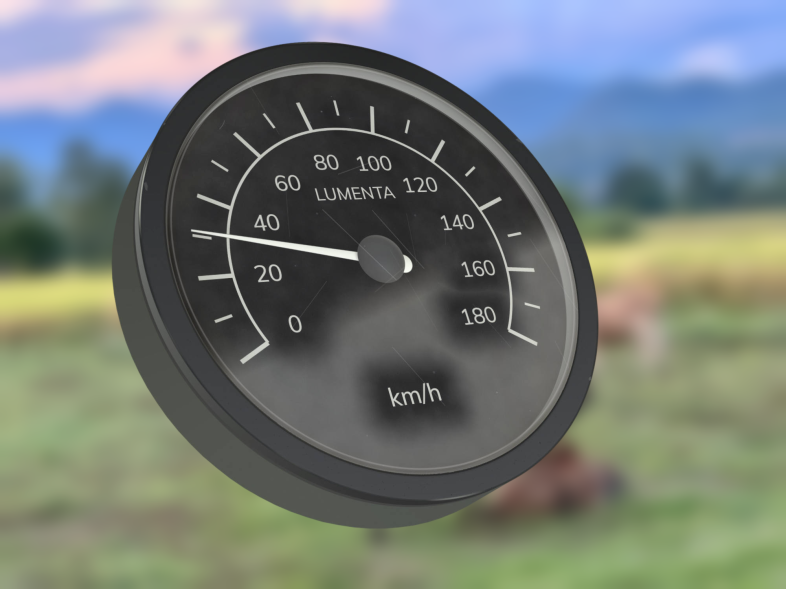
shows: 30 km/h
